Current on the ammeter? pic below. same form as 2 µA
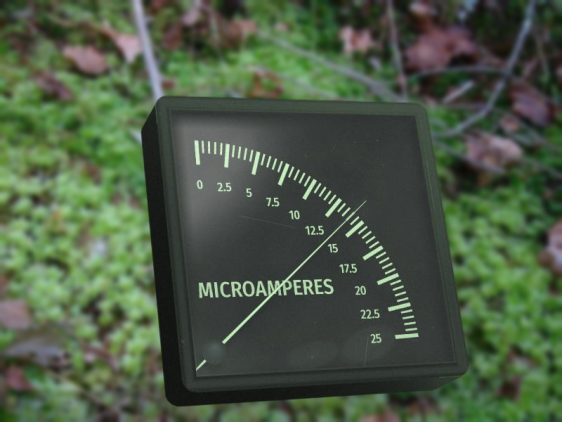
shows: 14 µA
